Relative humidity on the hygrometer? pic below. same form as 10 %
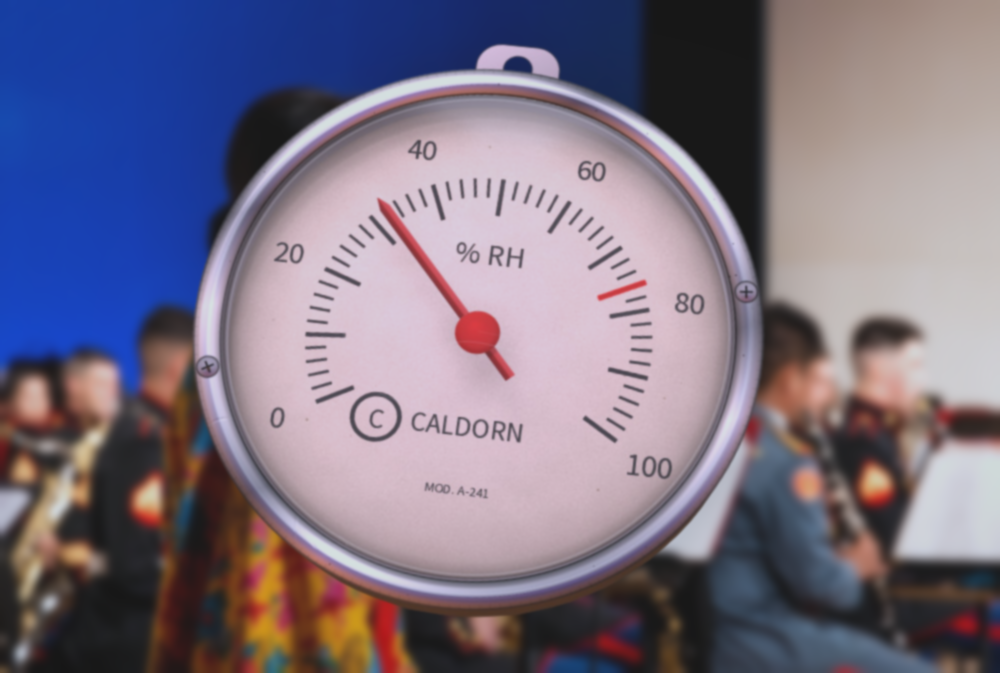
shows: 32 %
